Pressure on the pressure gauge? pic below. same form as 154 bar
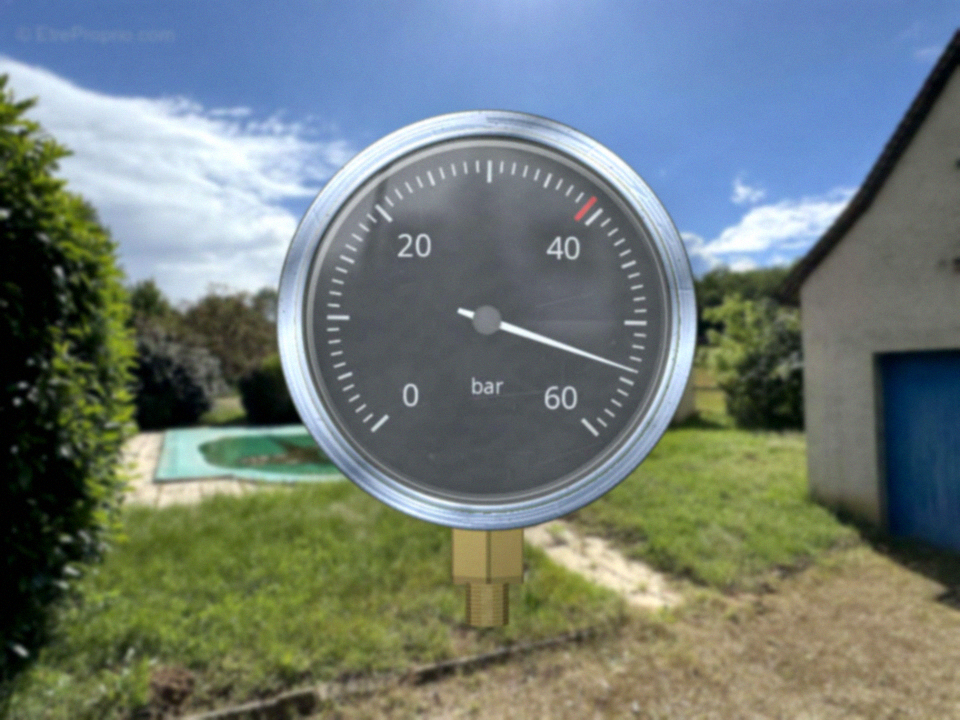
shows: 54 bar
